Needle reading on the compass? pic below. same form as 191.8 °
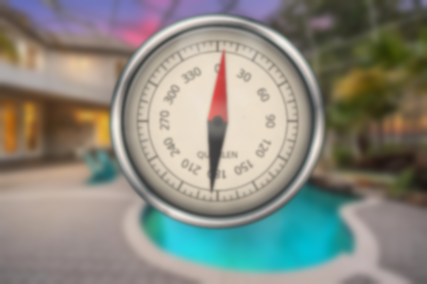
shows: 5 °
